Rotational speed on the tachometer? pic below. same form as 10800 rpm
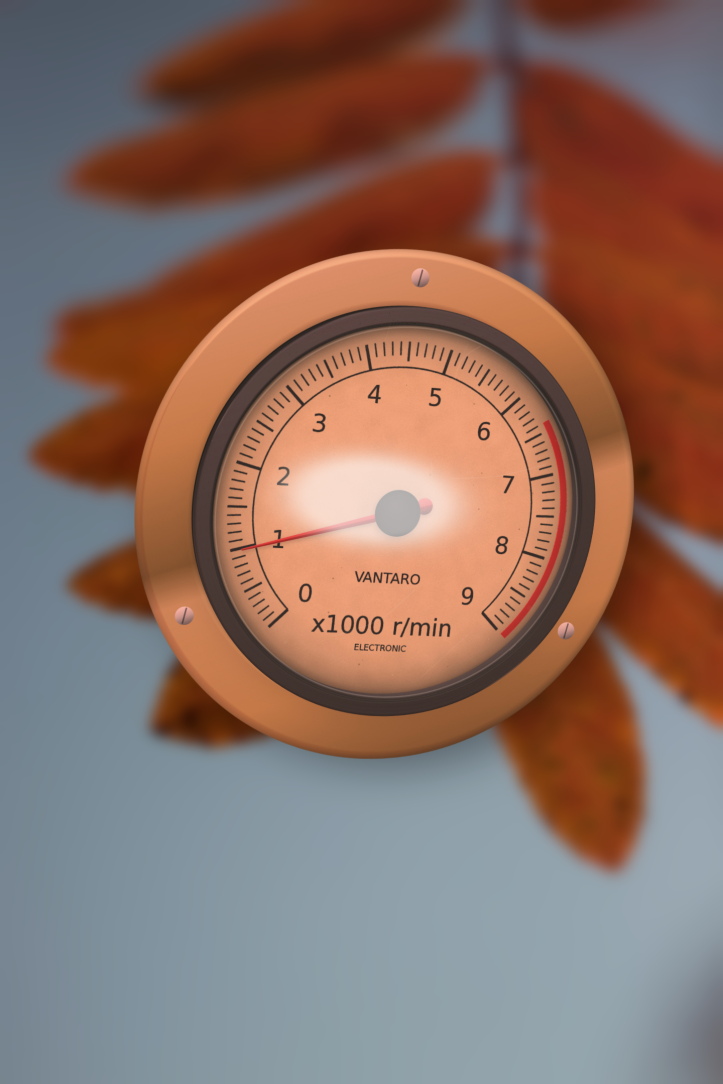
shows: 1000 rpm
